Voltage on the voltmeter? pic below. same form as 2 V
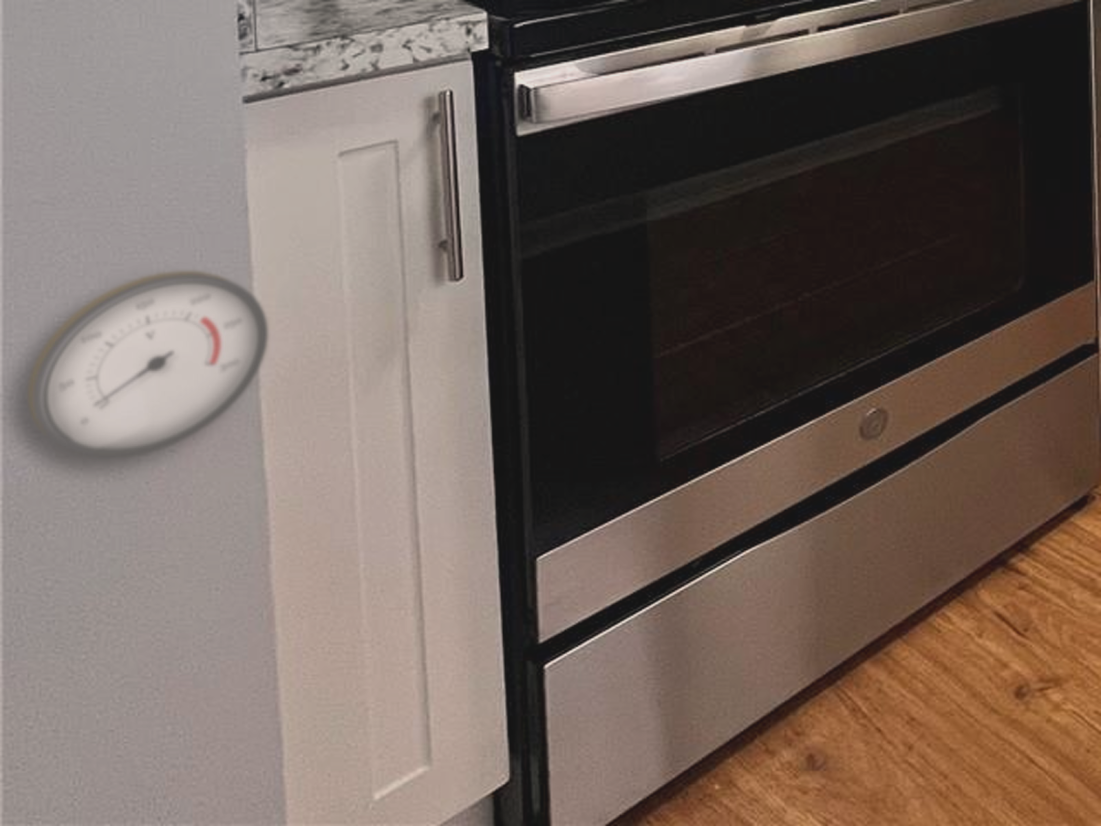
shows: 10 V
